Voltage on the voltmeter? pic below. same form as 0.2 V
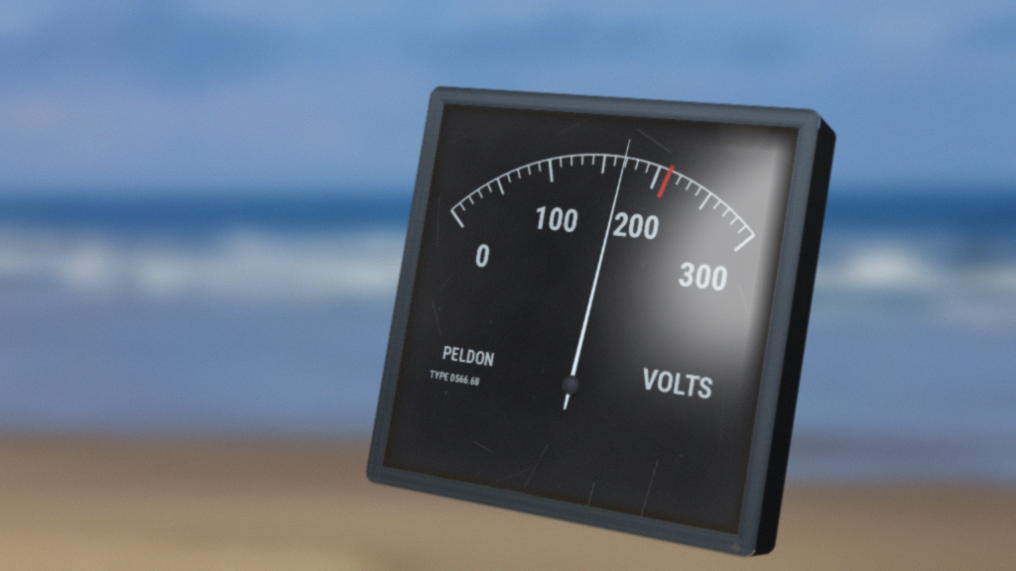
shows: 170 V
